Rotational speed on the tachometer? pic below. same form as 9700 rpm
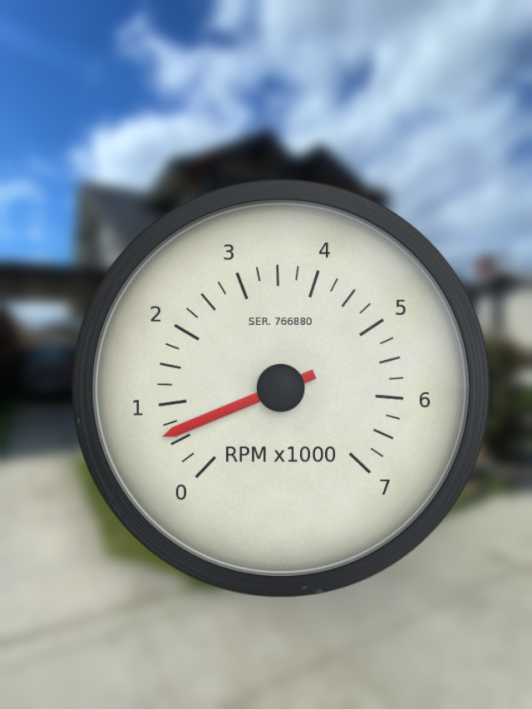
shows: 625 rpm
